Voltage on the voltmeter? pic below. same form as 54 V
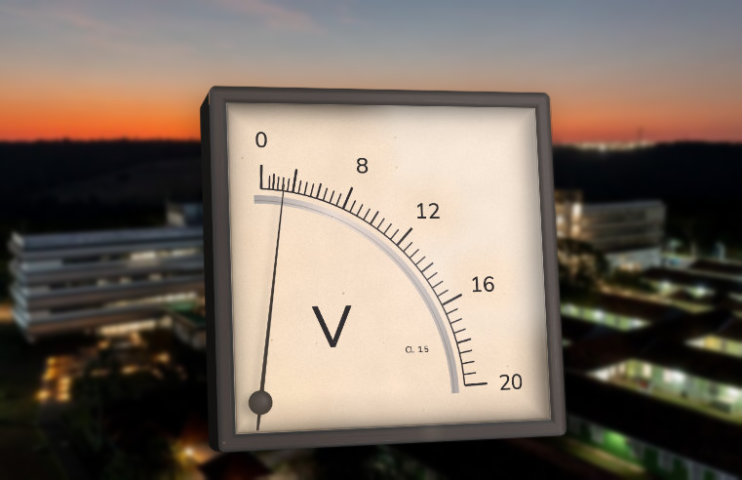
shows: 3 V
